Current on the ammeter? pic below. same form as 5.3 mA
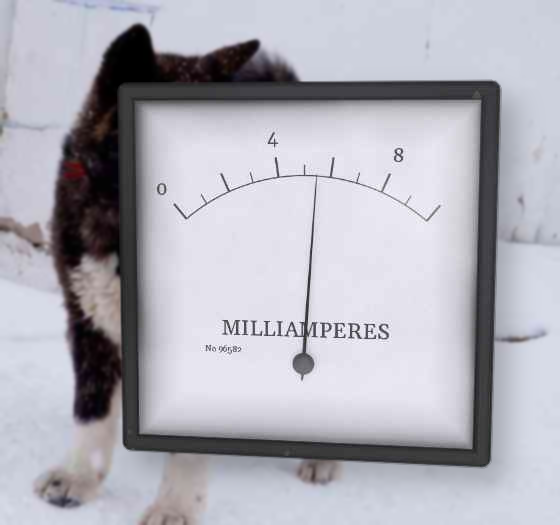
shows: 5.5 mA
